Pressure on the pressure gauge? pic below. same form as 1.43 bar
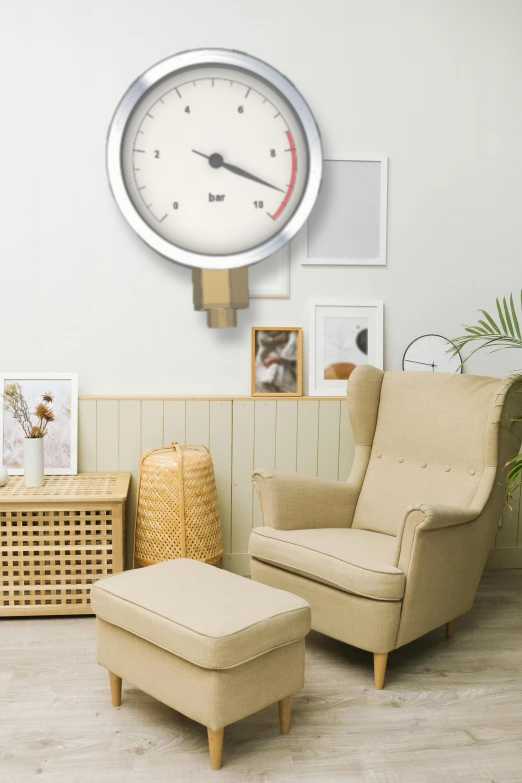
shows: 9.25 bar
